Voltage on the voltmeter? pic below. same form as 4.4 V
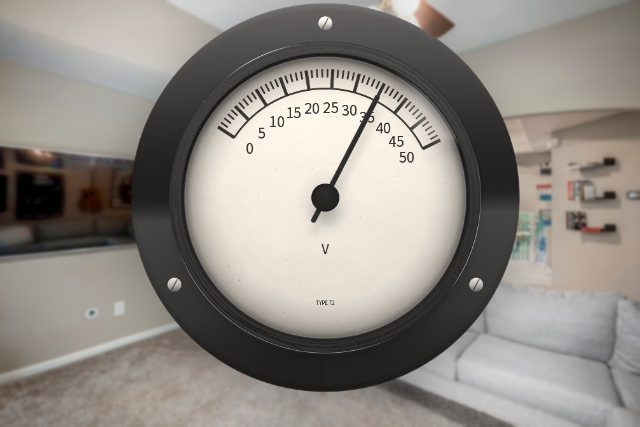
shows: 35 V
